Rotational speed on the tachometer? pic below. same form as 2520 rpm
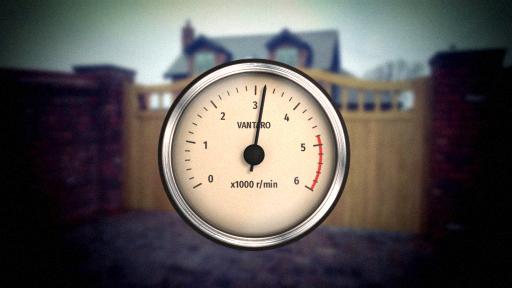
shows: 3200 rpm
